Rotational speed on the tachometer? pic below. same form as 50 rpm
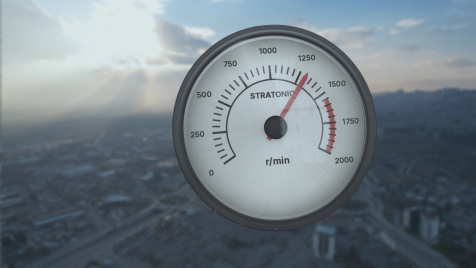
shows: 1300 rpm
